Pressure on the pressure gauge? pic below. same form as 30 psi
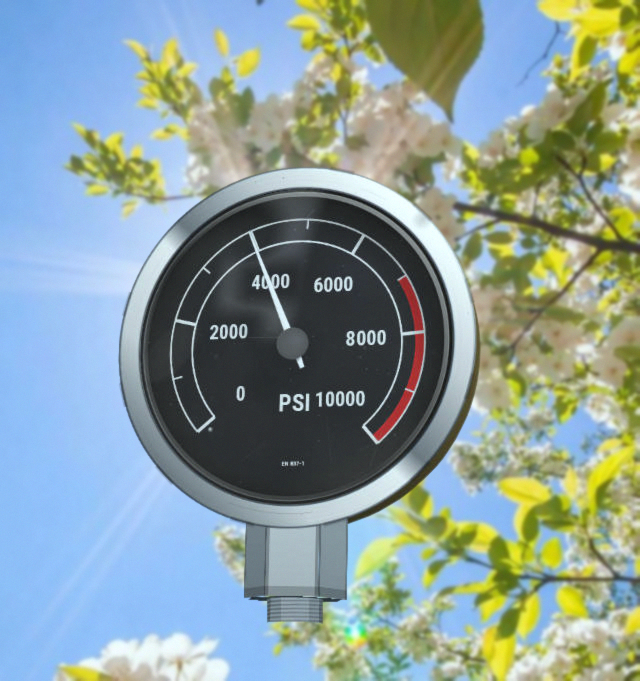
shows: 4000 psi
